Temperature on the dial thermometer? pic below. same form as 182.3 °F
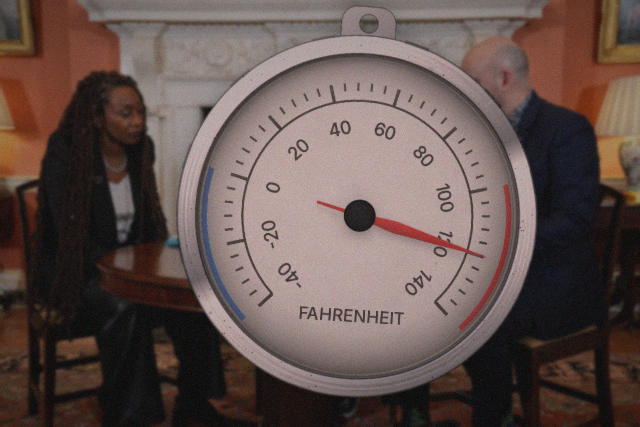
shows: 120 °F
